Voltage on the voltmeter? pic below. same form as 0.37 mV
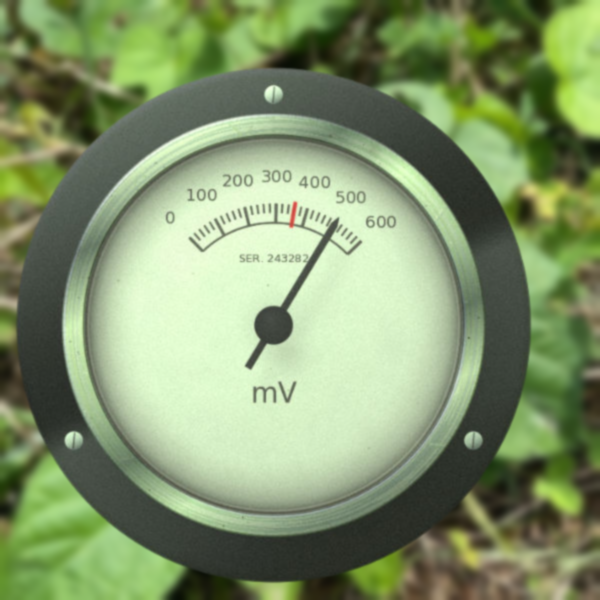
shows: 500 mV
